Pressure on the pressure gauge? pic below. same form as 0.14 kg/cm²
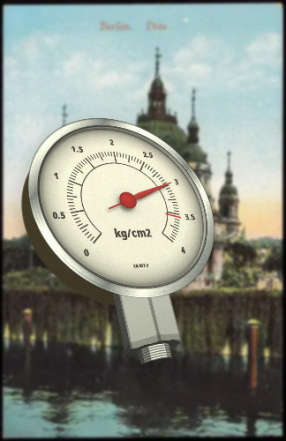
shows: 3 kg/cm²
